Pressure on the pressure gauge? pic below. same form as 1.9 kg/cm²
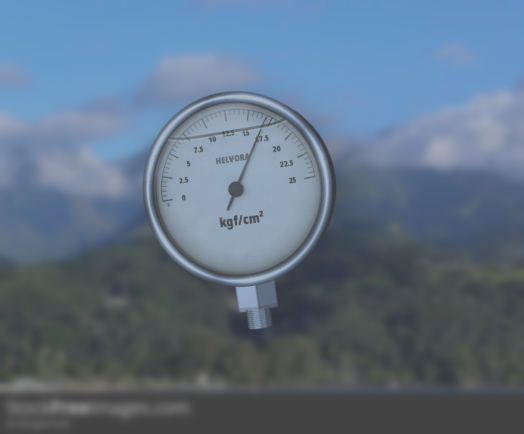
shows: 17 kg/cm²
